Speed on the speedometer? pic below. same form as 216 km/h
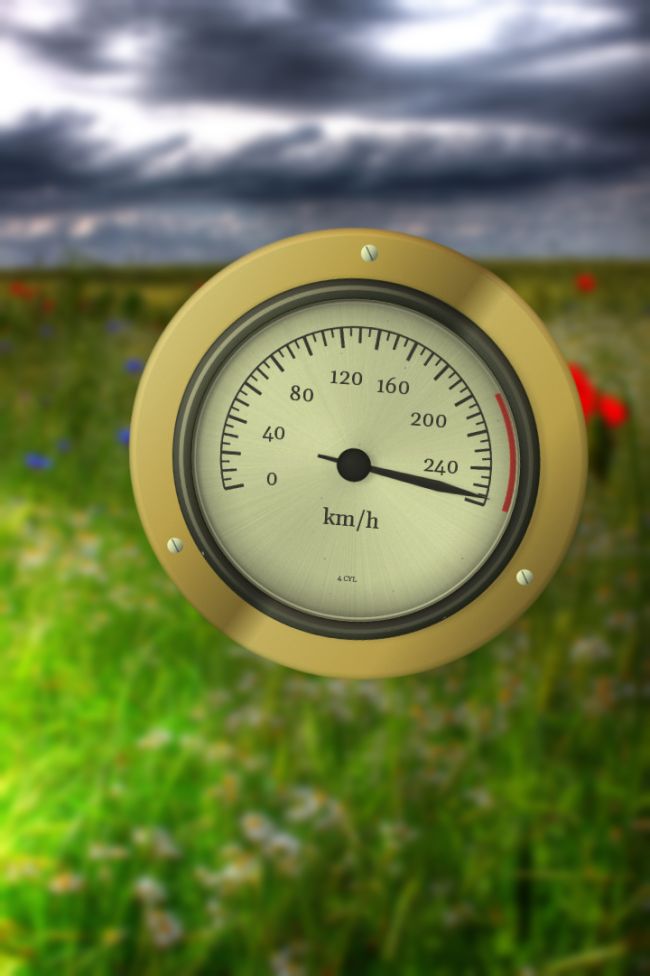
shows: 255 km/h
